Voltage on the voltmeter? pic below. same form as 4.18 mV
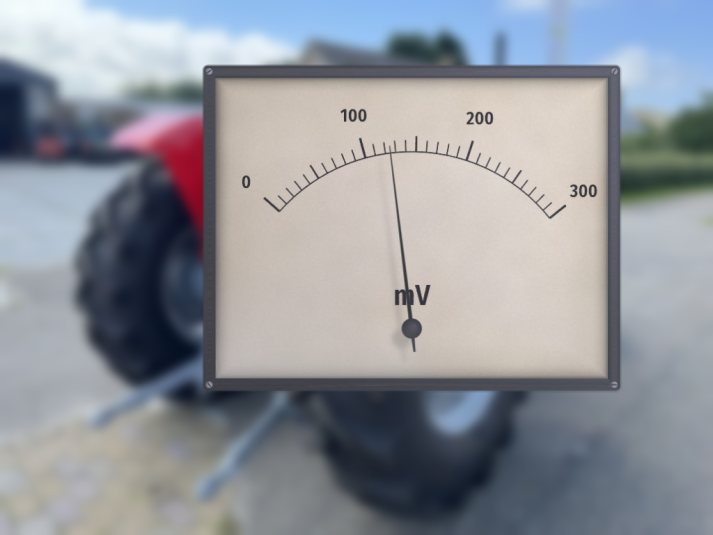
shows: 125 mV
